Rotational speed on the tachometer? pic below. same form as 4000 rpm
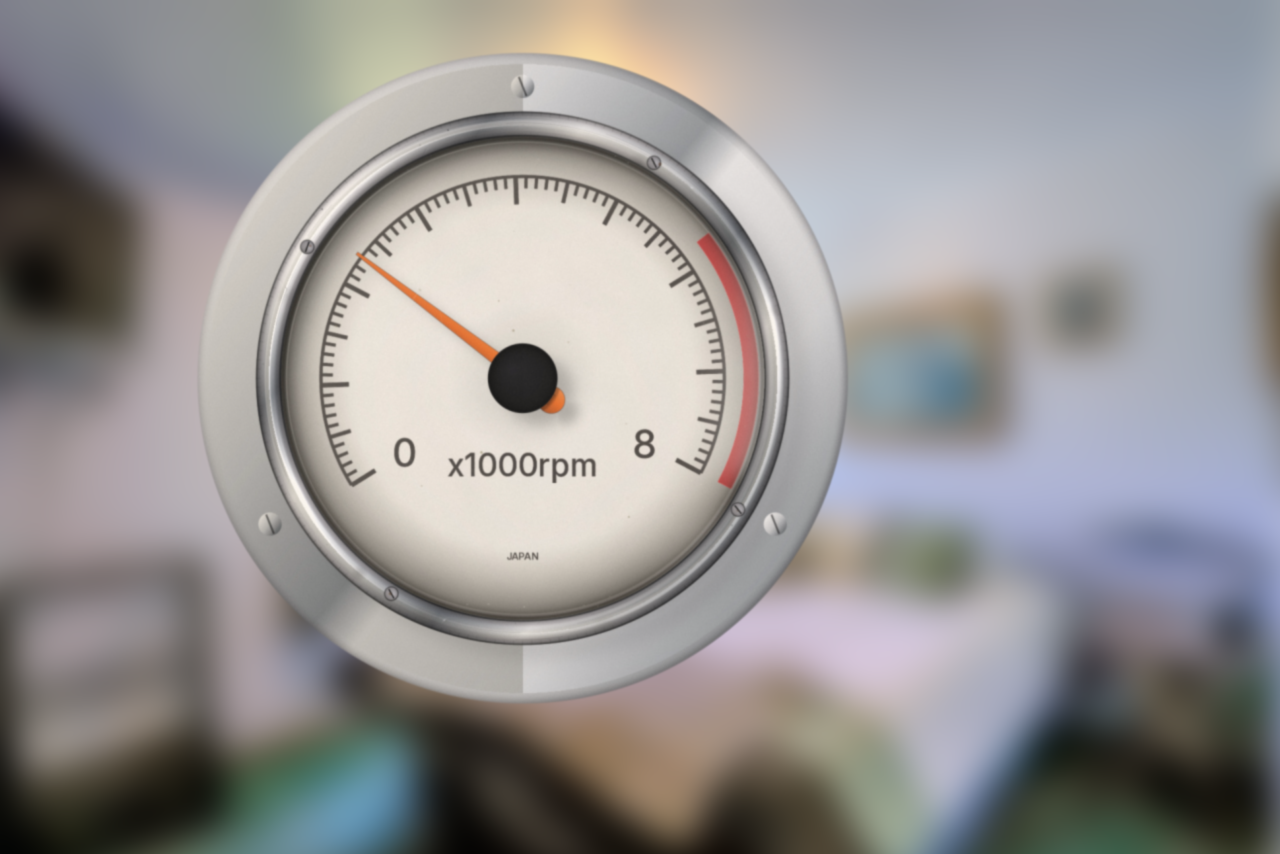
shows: 2300 rpm
